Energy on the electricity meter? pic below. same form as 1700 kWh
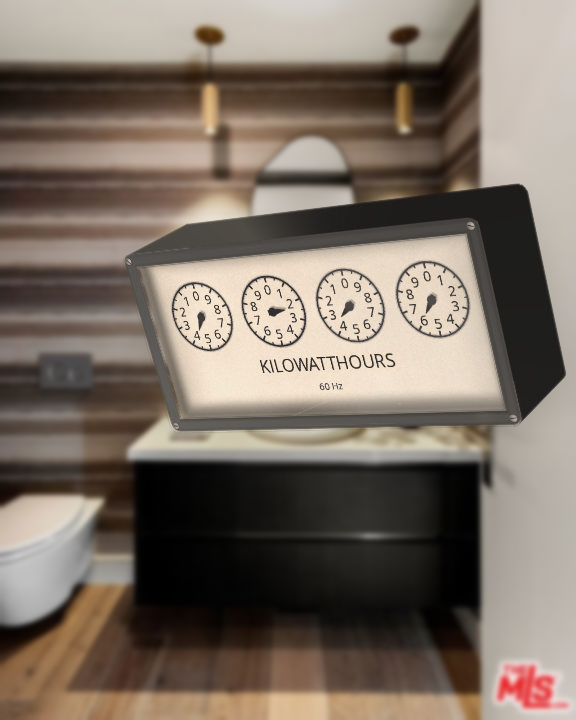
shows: 4236 kWh
